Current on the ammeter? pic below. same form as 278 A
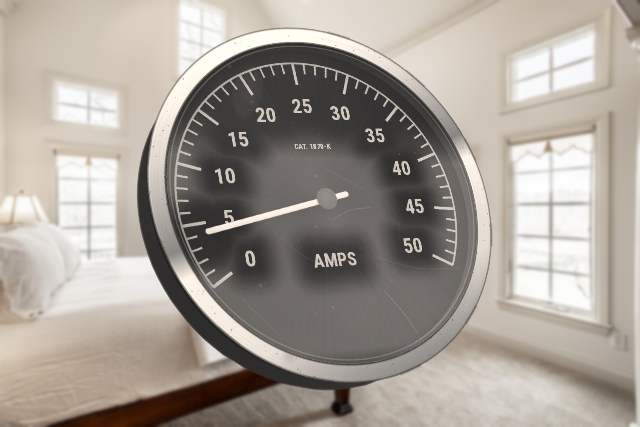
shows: 4 A
